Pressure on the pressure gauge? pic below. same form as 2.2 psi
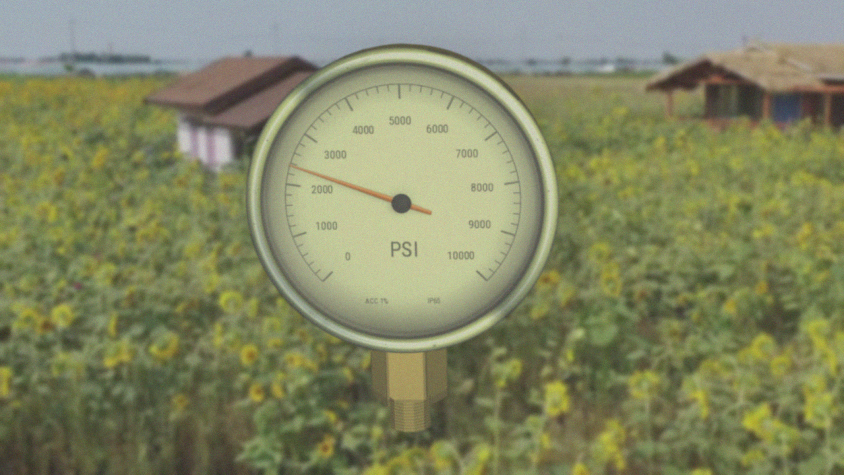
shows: 2400 psi
